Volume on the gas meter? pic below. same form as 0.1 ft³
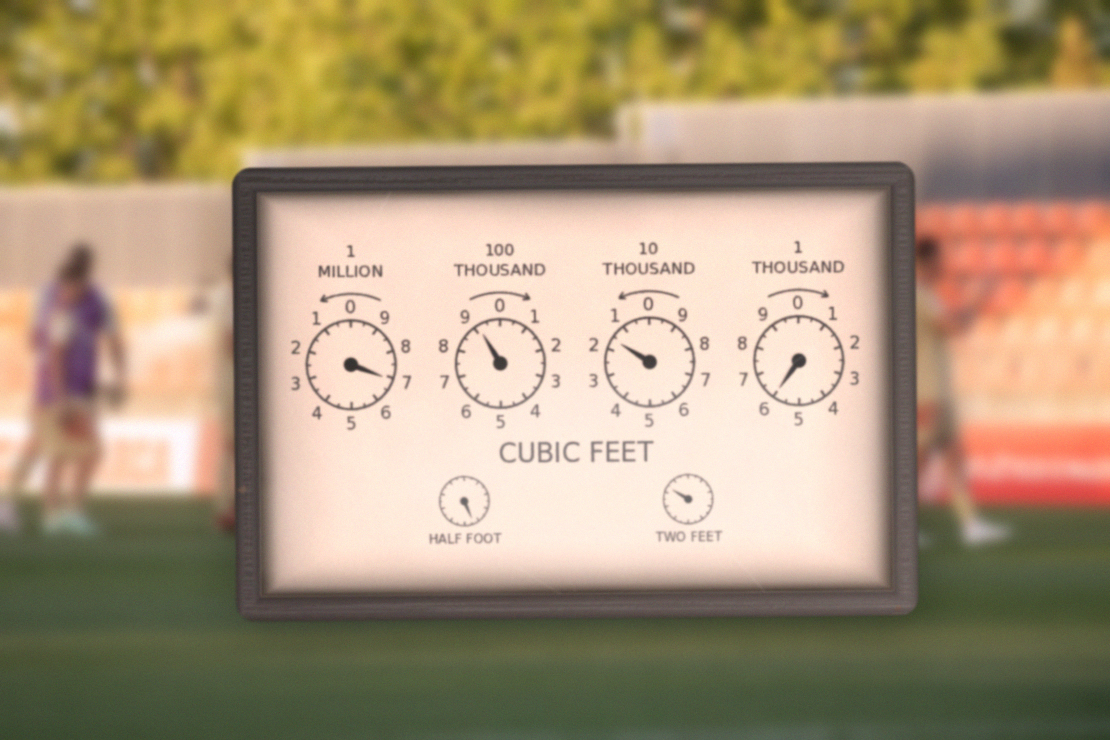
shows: 691600 ft³
